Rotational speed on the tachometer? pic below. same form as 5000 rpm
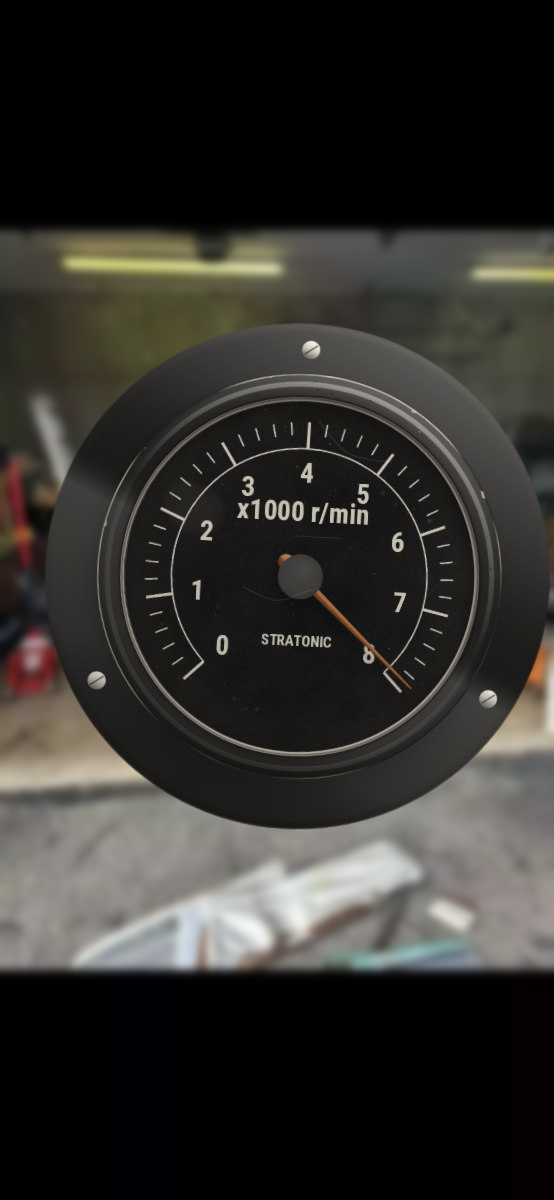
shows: 7900 rpm
